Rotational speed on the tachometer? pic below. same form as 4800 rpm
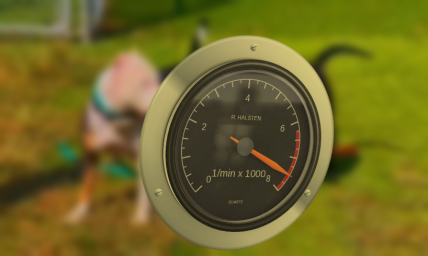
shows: 7500 rpm
